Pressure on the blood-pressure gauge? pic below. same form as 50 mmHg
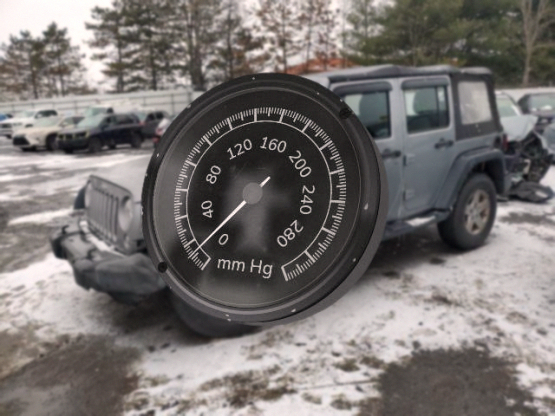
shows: 10 mmHg
